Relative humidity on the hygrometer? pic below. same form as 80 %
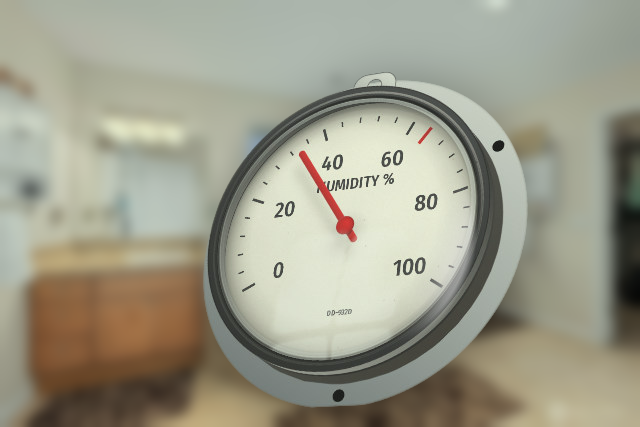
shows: 34 %
